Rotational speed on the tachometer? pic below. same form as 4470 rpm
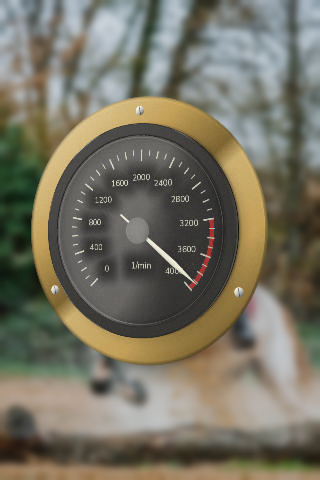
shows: 3900 rpm
